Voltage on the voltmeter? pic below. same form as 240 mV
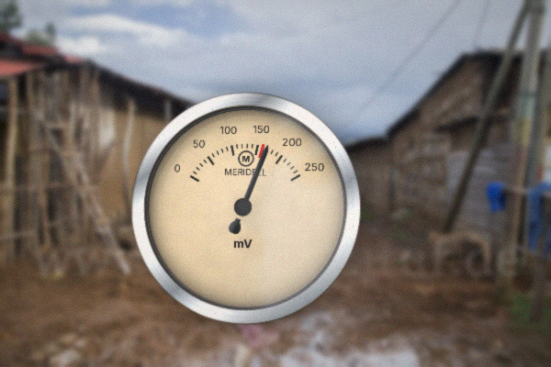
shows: 170 mV
